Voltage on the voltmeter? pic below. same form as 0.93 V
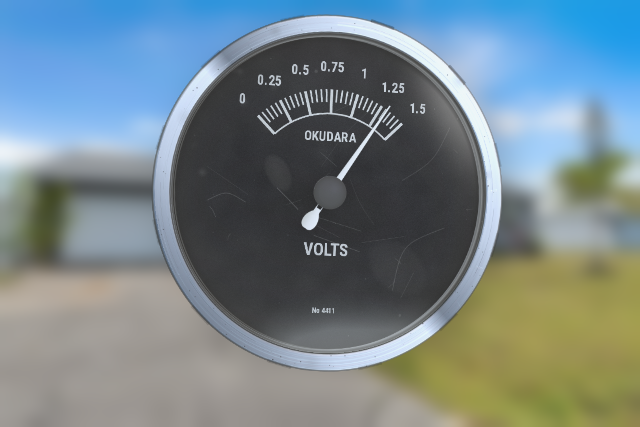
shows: 1.3 V
